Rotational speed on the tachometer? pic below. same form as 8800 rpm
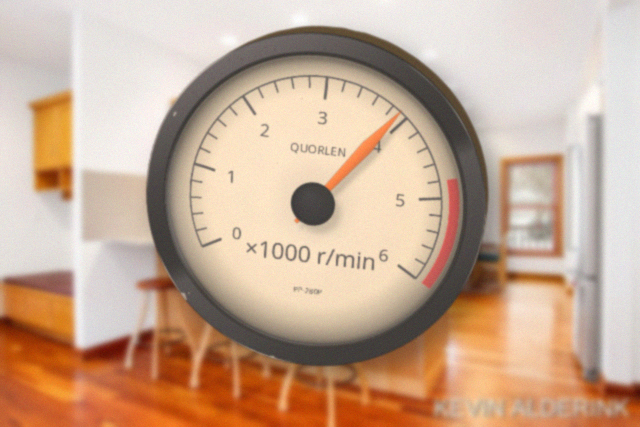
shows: 3900 rpm
